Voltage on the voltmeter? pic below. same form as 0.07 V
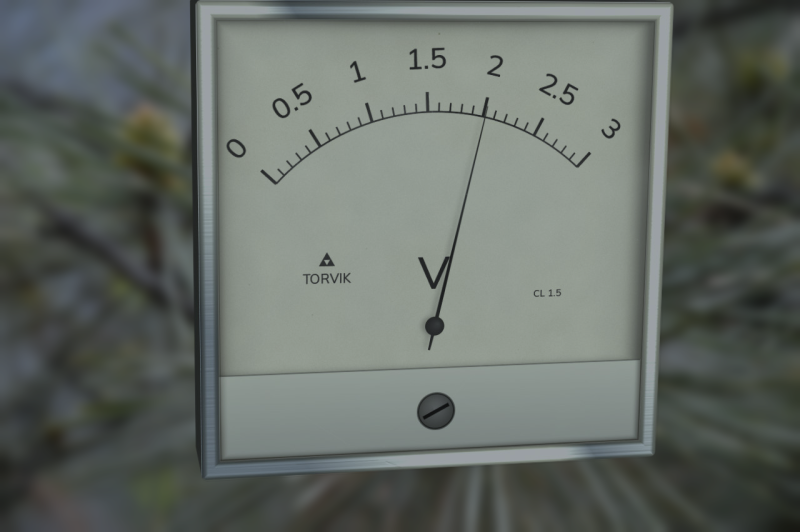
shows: 2 V
